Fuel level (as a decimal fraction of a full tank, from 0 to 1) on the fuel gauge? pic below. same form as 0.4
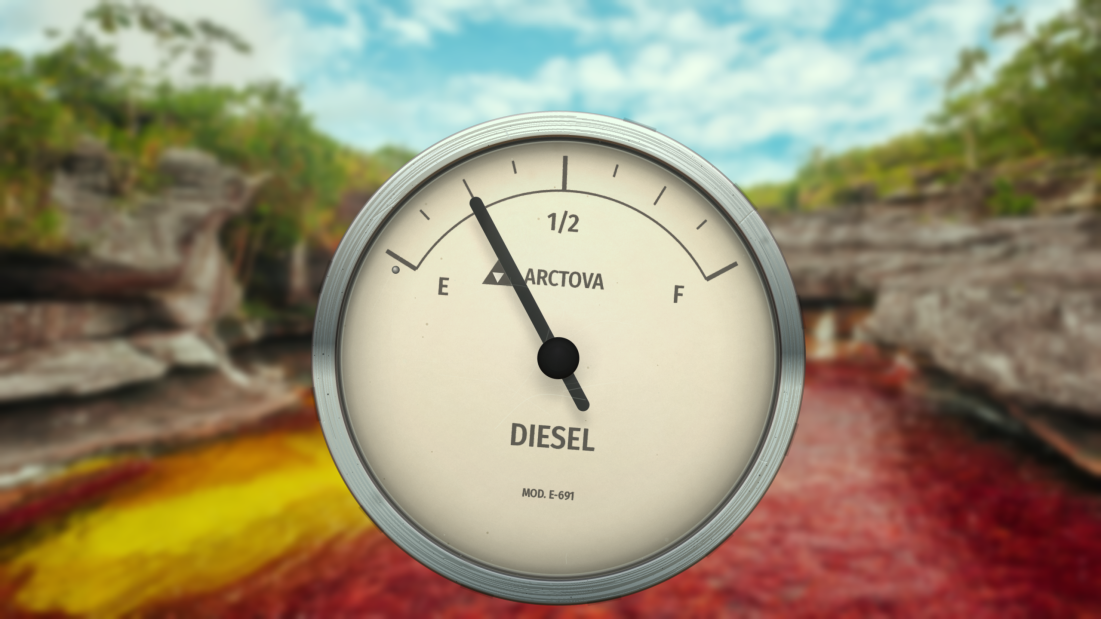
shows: 0.25
